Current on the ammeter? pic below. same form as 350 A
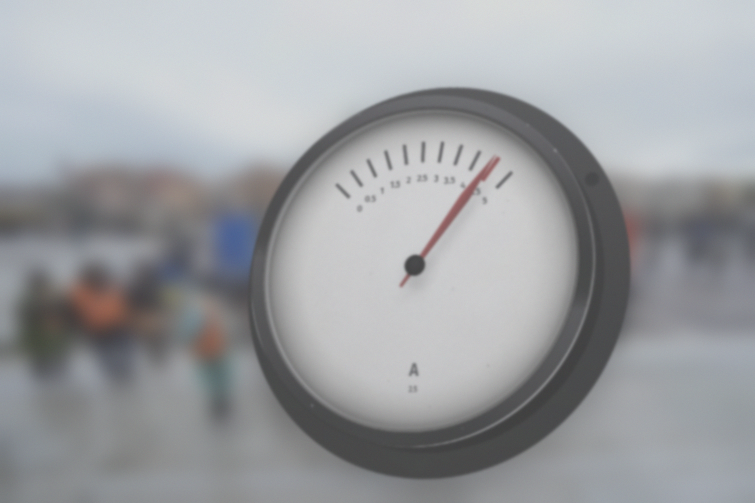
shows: 4.5 A
